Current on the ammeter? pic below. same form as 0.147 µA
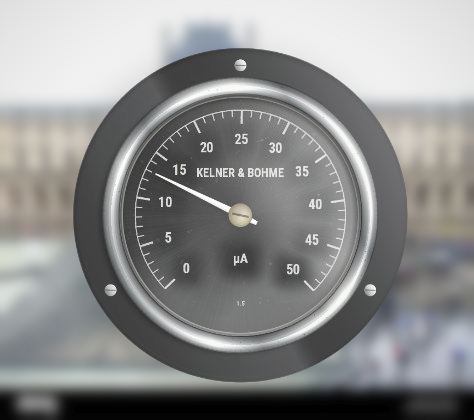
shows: 13 µA
